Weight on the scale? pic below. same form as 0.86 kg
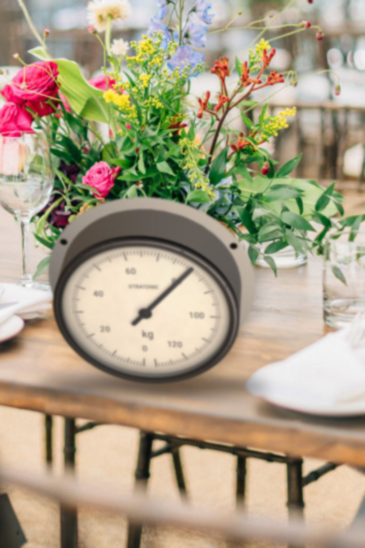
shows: 80 kg
